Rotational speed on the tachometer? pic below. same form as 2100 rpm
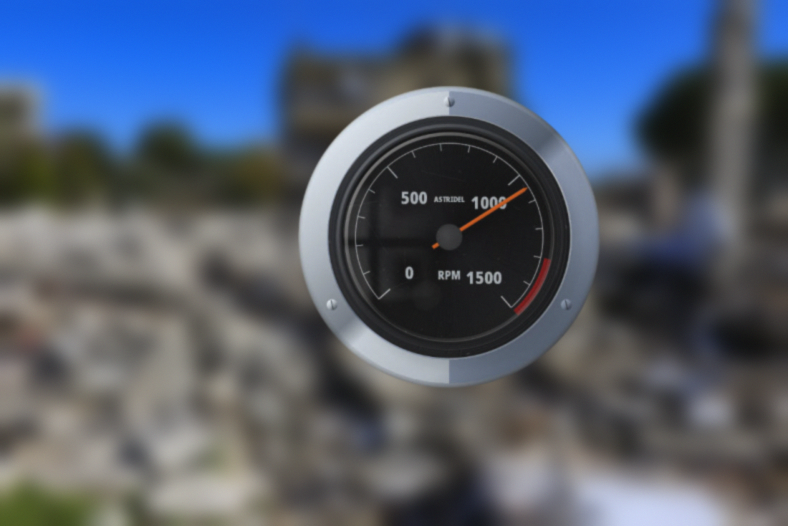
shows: 1050 rpm
